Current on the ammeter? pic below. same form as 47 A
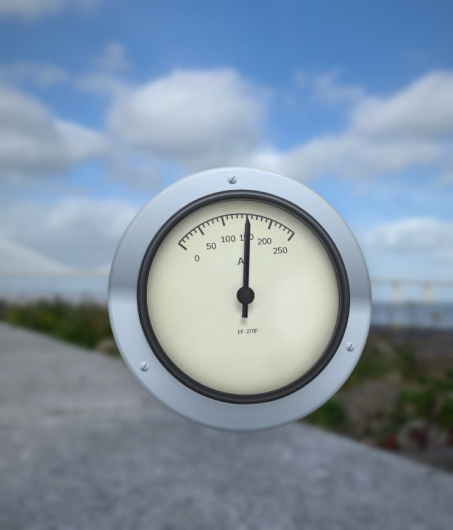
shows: 150 A
